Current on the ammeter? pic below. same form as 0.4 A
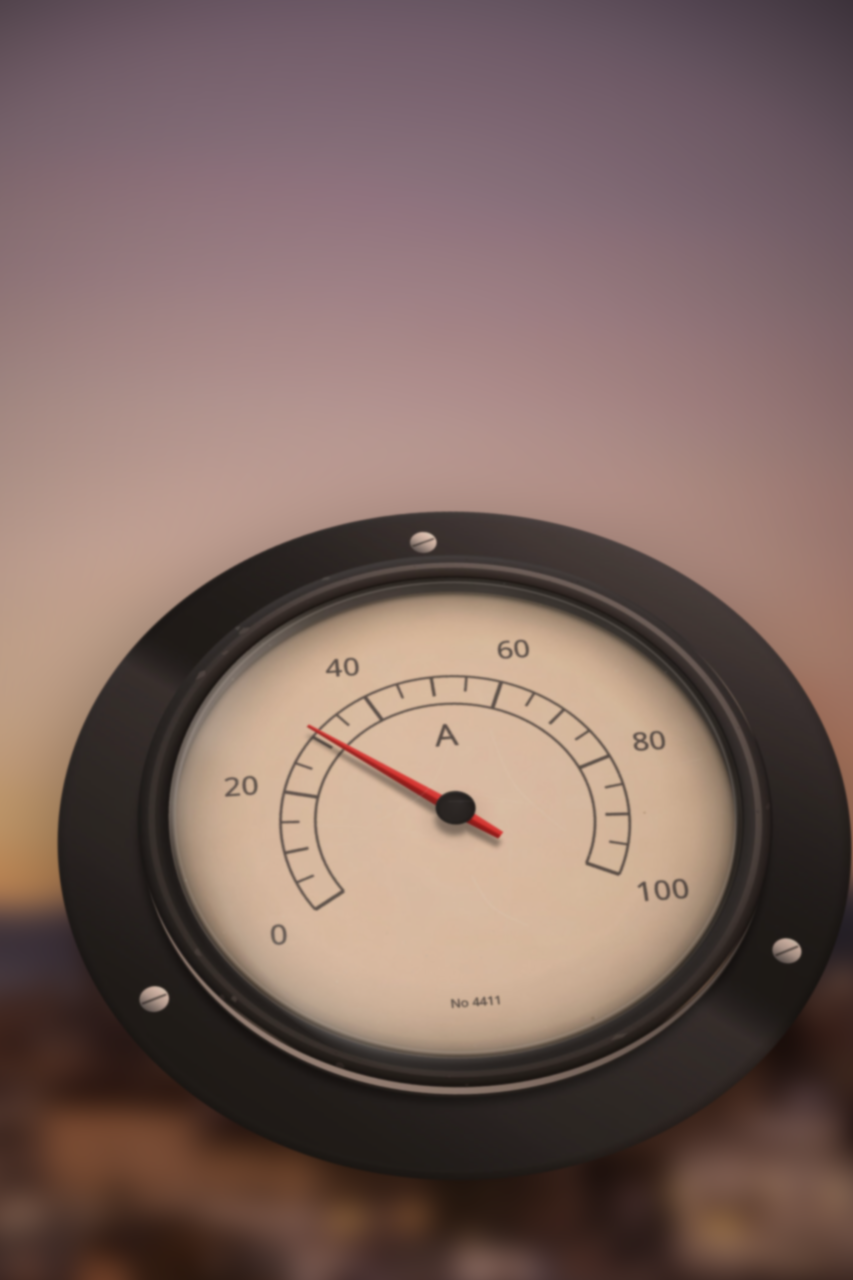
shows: 30 A
